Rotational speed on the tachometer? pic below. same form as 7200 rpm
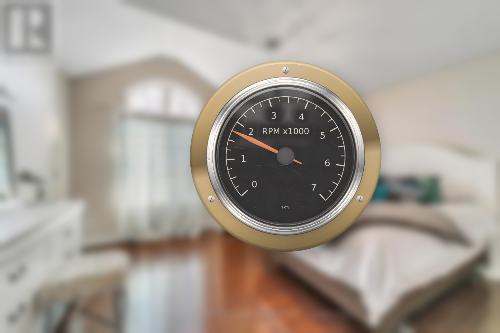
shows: 1750 rpm
